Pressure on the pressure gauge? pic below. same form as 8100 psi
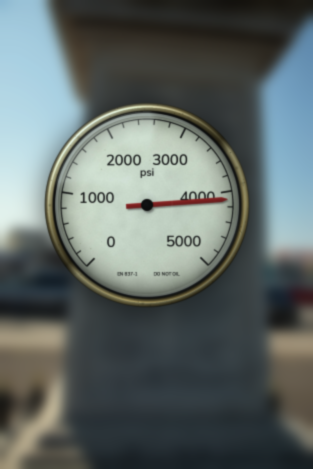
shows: 4100 psi
